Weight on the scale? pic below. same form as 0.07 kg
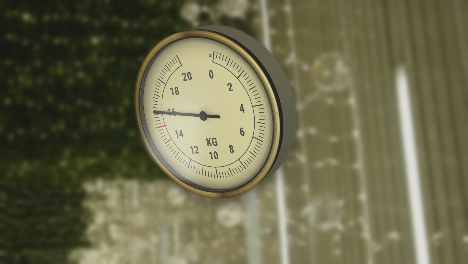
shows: 16 kg
